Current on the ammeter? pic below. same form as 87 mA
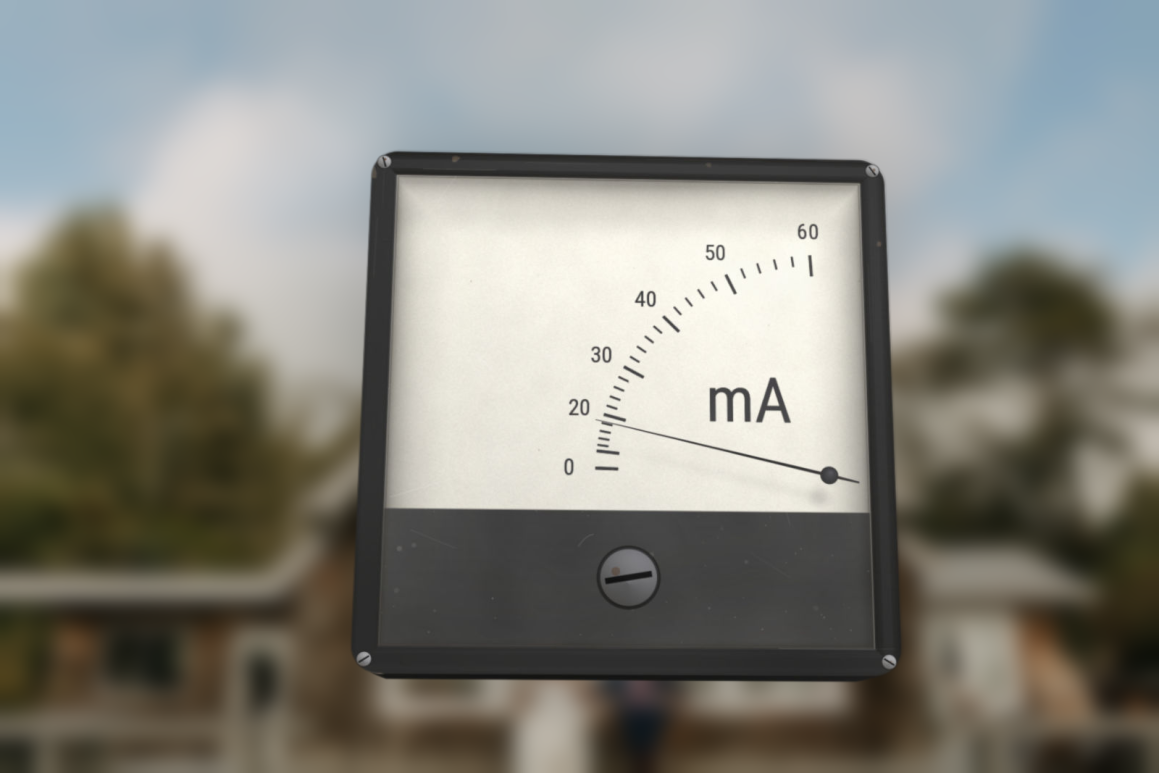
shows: 18 mA
